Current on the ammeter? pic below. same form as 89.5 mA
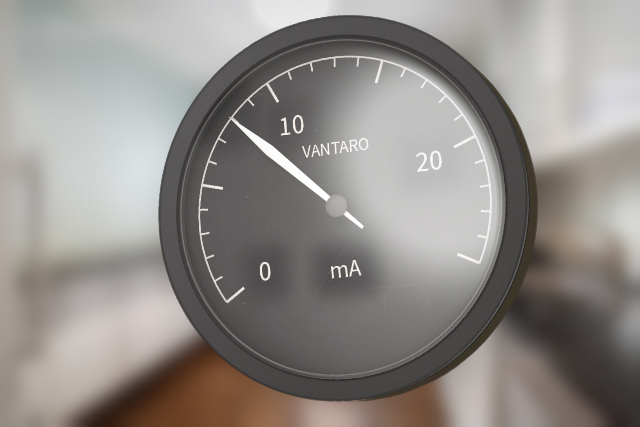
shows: 8 mA
